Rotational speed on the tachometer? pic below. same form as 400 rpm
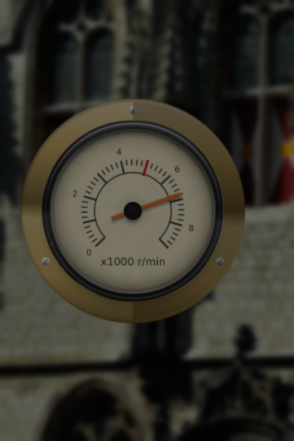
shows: 6800 rpm
